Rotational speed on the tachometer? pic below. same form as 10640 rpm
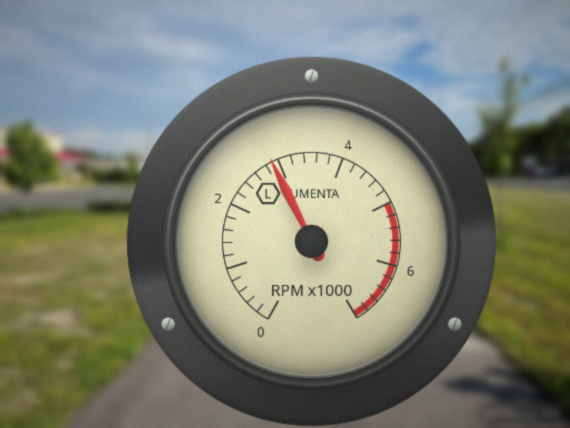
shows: 2900 rpm
